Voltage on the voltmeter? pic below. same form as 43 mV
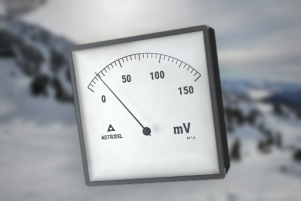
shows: 20 mV
